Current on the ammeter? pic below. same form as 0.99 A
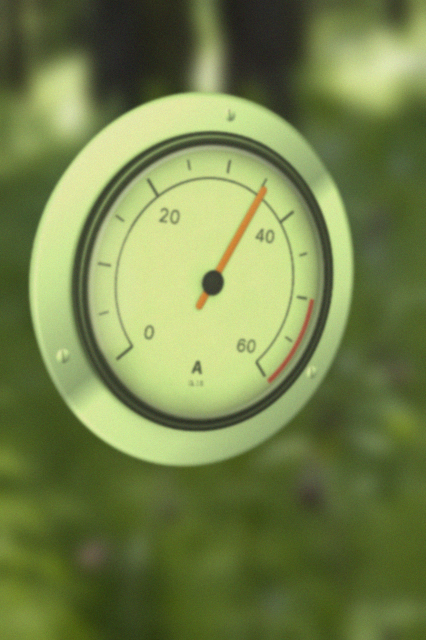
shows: 35 A
